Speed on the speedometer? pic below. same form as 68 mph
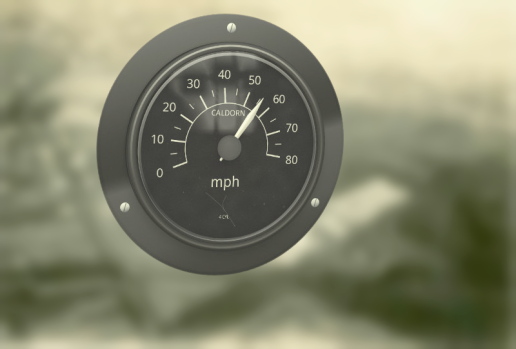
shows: 55 mph
